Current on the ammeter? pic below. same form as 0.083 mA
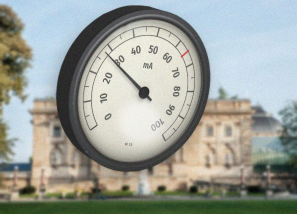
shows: 27.5 mA
